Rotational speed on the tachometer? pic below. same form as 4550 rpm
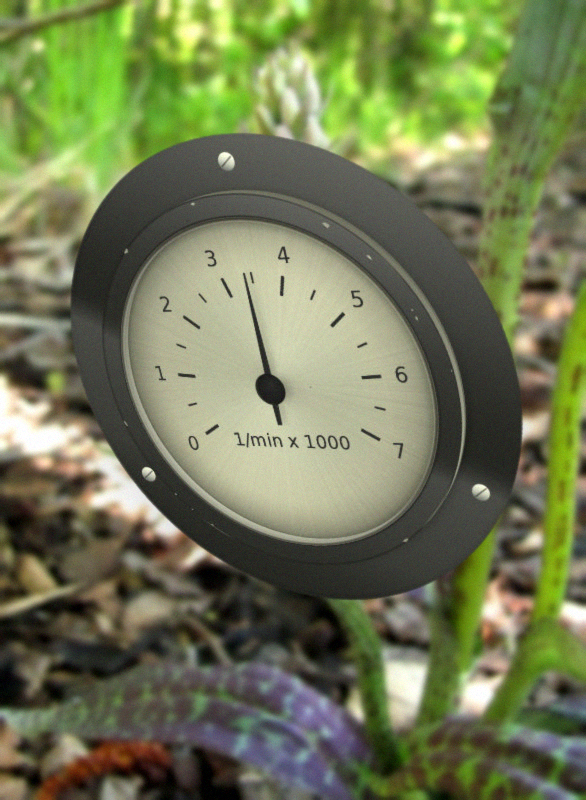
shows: 3500 rpm
